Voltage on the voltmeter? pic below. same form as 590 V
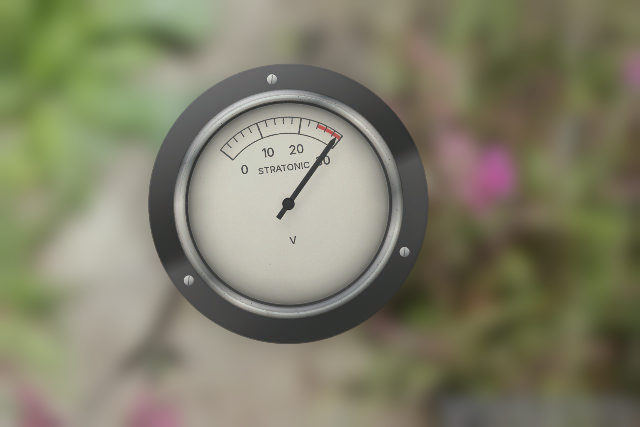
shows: 29 V
